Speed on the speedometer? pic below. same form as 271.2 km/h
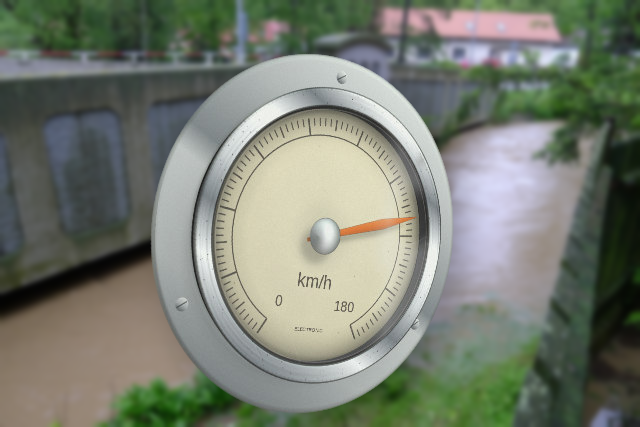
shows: 134 km/h
